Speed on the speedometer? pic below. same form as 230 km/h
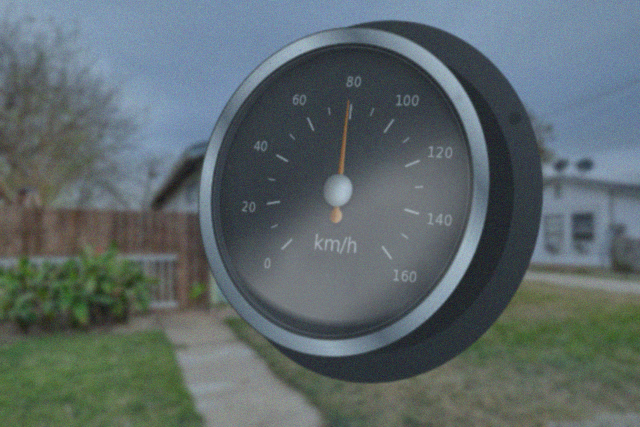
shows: 80 km/h
